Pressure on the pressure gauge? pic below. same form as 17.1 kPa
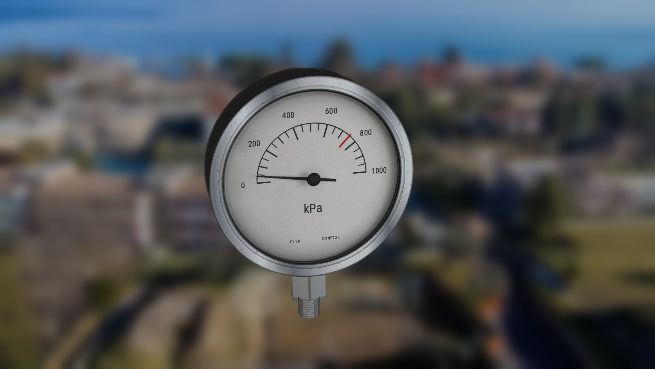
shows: 50 kPa
